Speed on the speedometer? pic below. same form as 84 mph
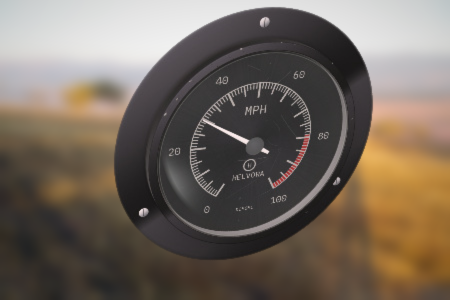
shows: 30 mph
